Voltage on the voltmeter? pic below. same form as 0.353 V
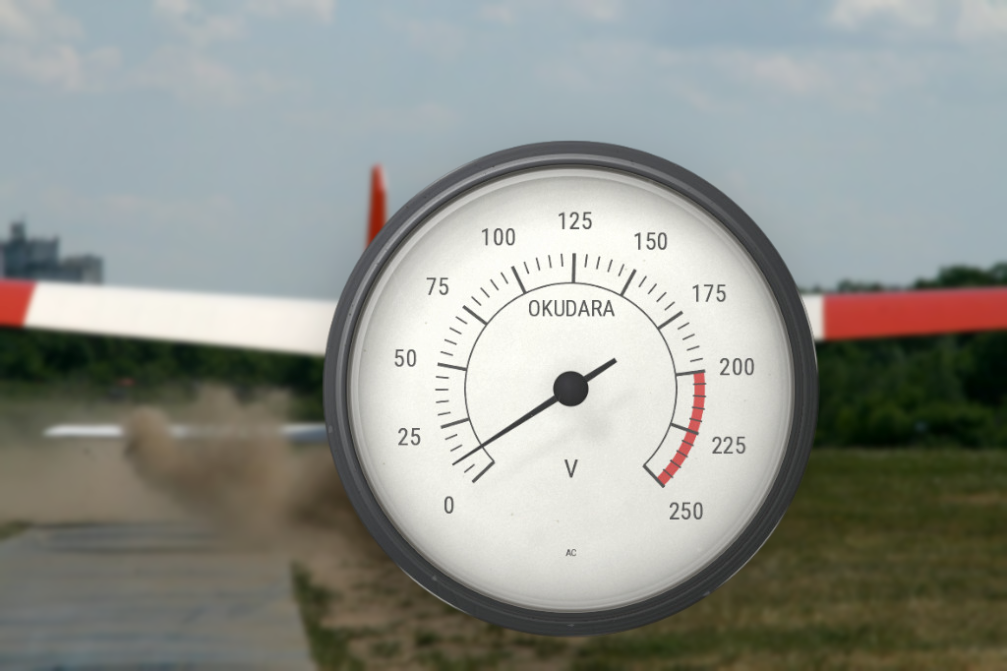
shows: 10 V
